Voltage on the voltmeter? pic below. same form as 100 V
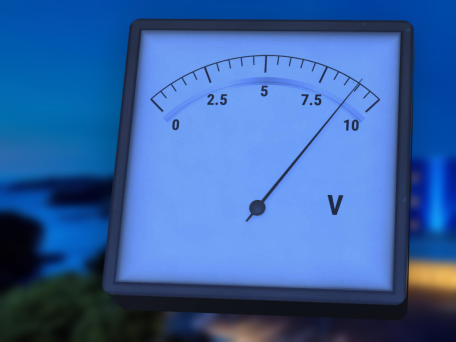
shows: 9 V
